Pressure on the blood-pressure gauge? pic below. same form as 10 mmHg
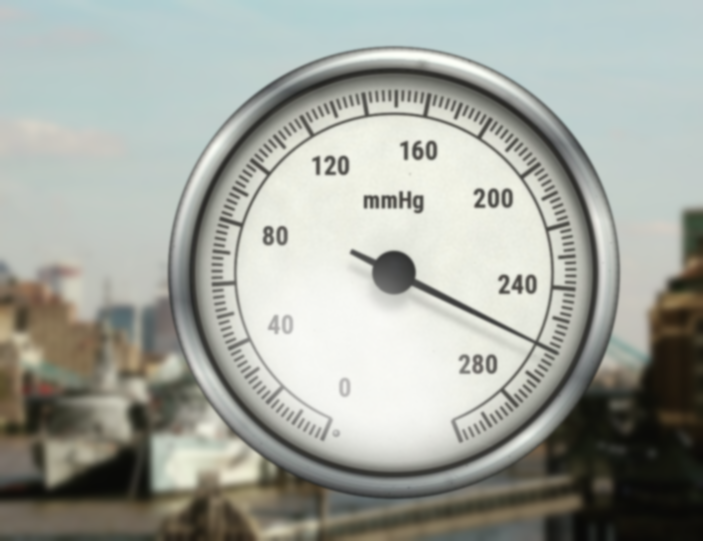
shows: 260 mmHg
